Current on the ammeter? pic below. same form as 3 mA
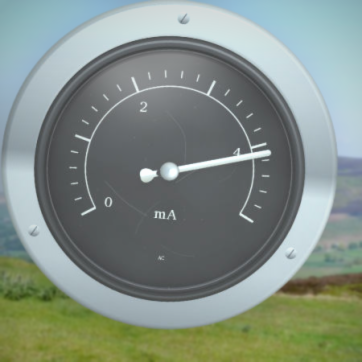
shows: 4.1 mA
